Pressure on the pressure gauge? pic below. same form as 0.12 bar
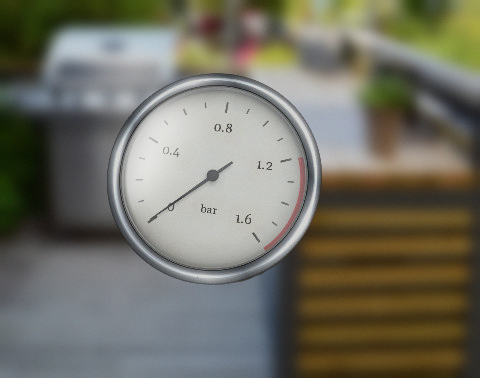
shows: 0 bar
